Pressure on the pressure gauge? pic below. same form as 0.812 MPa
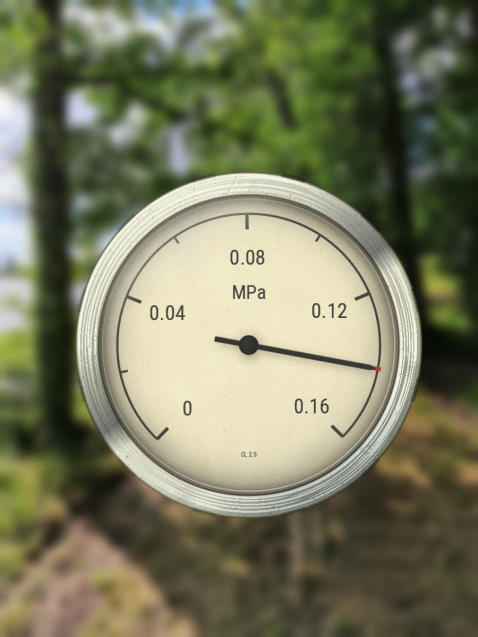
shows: 0.14 MPa
